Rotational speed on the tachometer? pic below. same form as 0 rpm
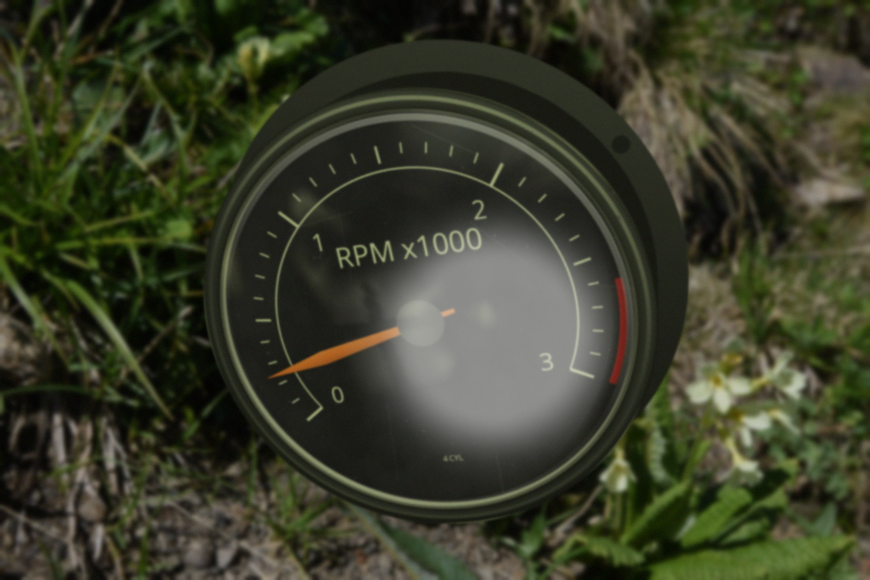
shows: 250 rpm
